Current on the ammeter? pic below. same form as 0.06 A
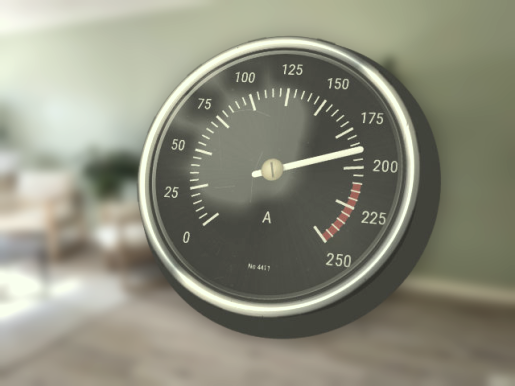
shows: 190 A
